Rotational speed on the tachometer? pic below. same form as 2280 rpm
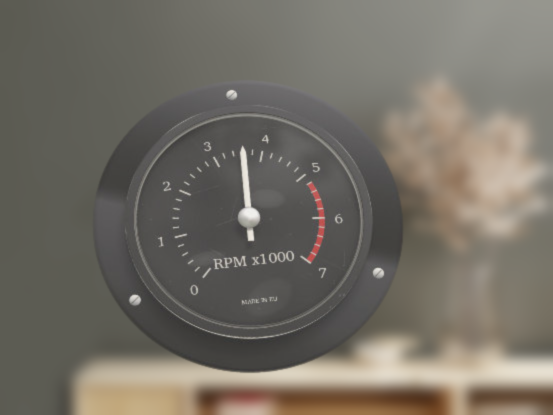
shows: 3600 rpm
